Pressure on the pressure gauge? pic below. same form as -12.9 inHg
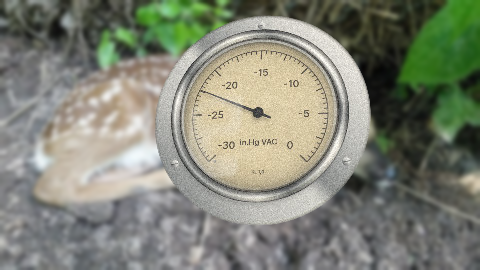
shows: -22.5 inHg
